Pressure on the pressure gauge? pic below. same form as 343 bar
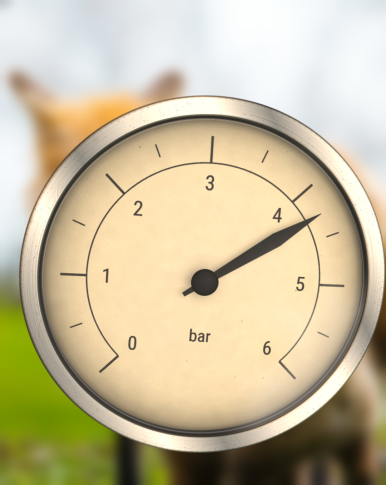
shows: 4.25 bar
